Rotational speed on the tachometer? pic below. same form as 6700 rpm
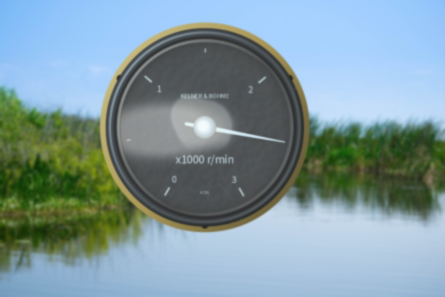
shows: 2500 rpm
